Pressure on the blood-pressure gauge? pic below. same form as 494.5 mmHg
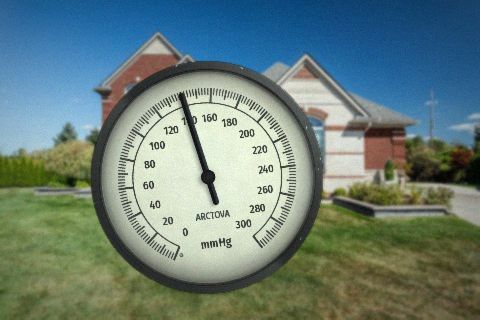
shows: 140 mmHg
